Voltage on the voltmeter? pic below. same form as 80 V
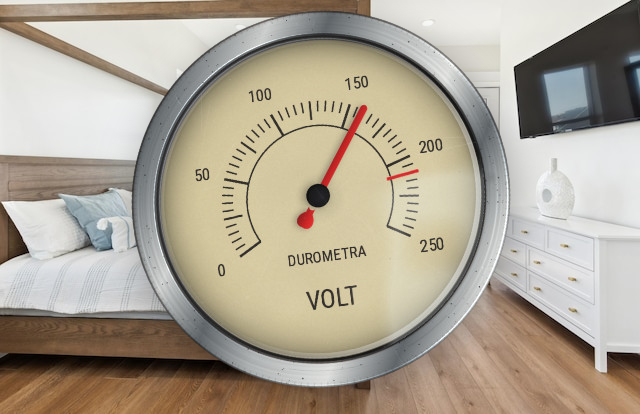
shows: 160 V
